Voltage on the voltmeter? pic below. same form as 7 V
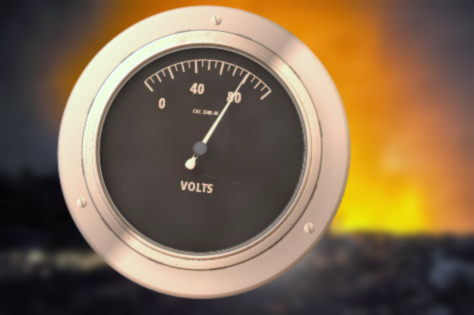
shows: 80 V
